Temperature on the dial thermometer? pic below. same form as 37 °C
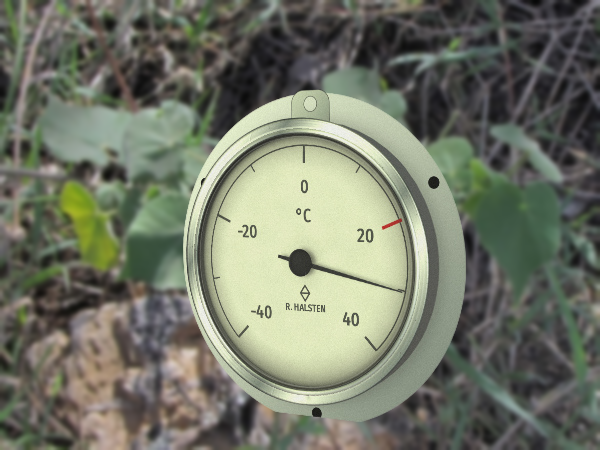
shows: 30 °C
